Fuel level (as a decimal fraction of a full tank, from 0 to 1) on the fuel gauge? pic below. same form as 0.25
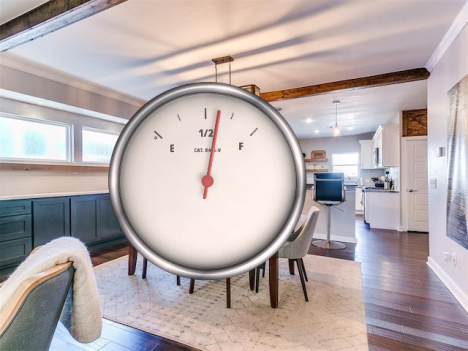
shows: 0.625
